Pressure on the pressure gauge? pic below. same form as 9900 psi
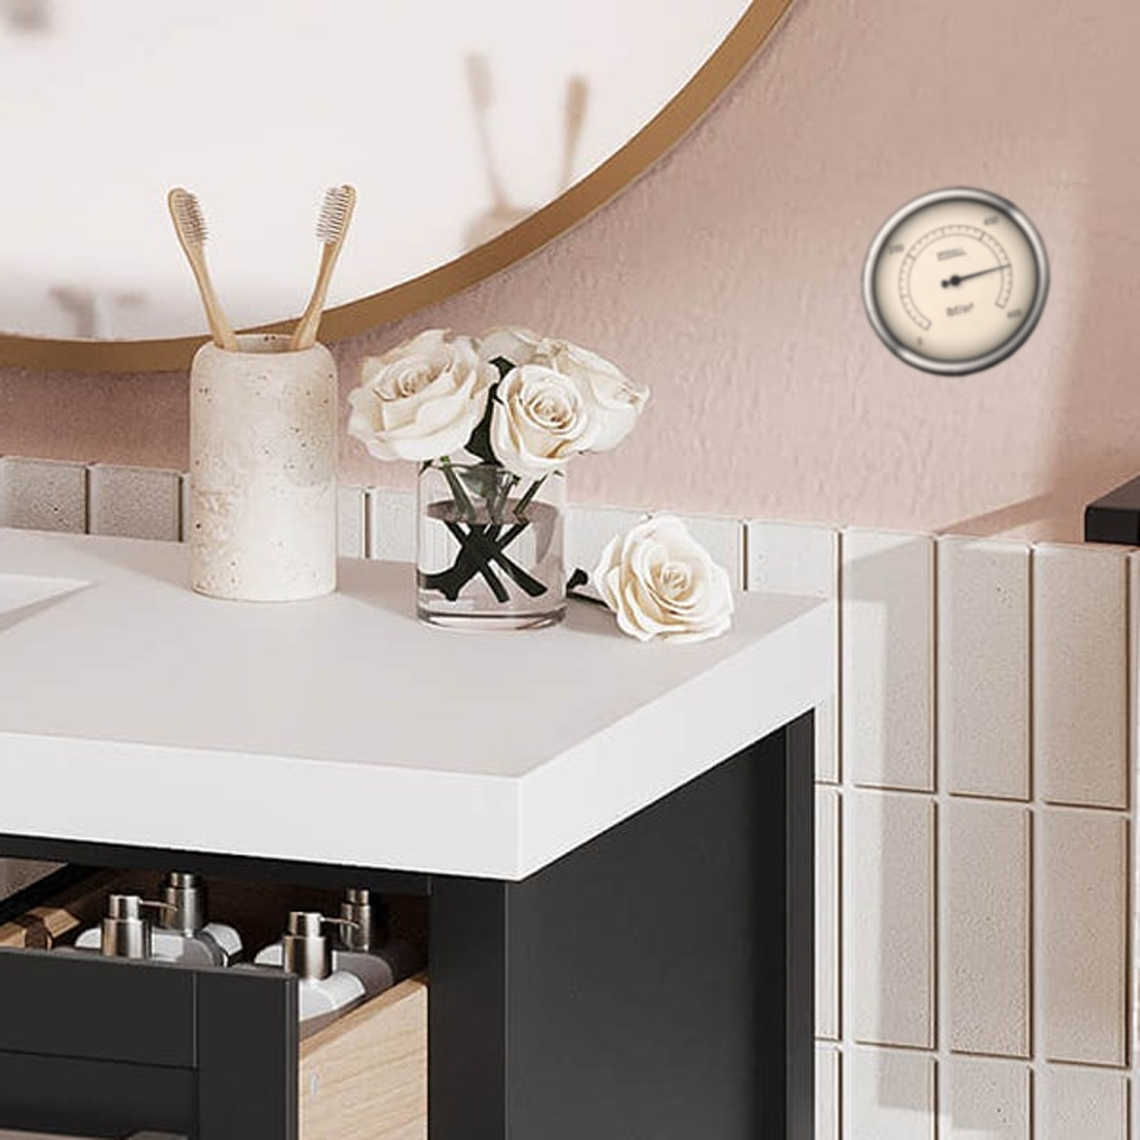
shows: 500 psi
